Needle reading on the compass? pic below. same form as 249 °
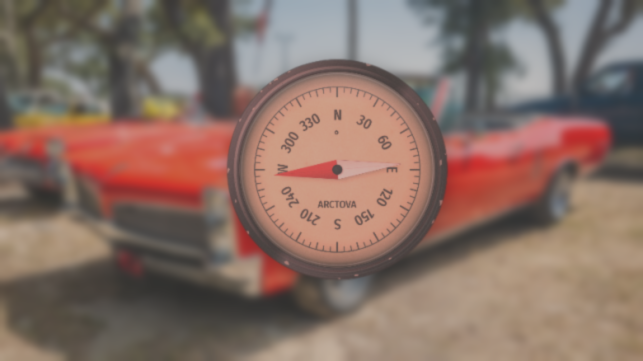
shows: 265 °
